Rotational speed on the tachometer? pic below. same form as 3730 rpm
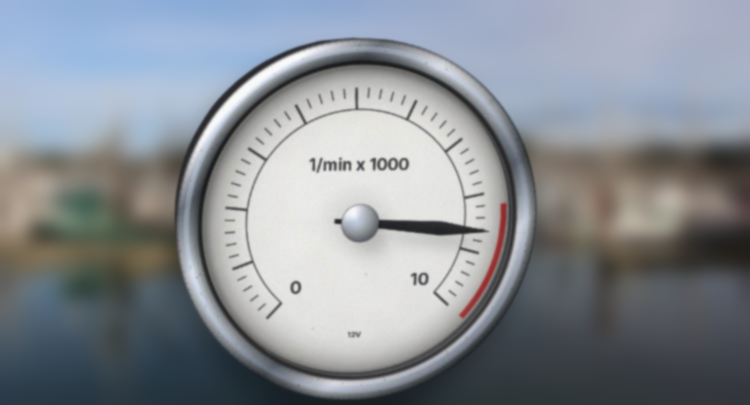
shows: 8600 rpm
